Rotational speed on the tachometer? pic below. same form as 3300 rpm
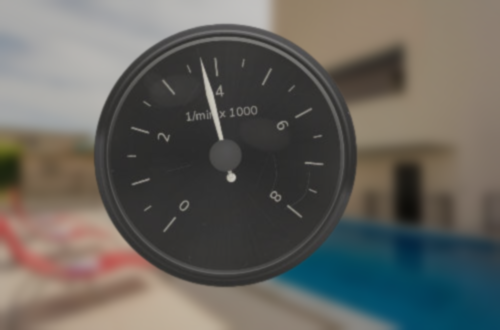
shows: 3750 rpm
